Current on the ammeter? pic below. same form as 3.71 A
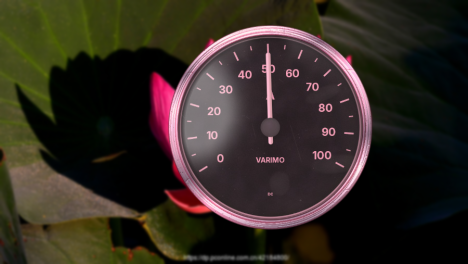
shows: 50 A
